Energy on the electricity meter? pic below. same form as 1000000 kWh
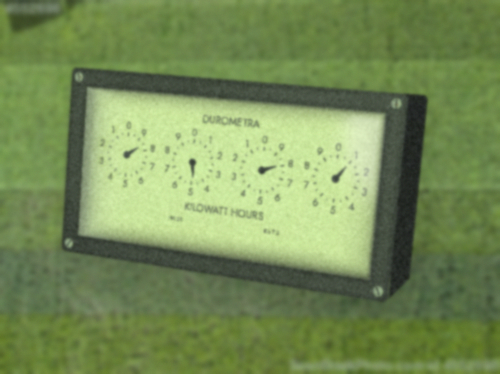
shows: 8481 kWh
